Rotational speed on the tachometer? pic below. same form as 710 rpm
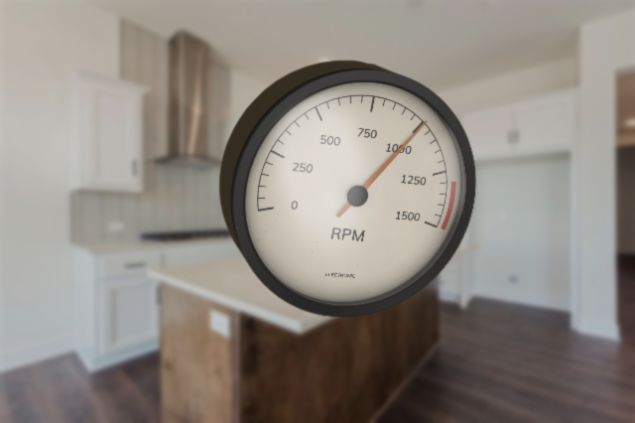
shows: 1000 rpm
